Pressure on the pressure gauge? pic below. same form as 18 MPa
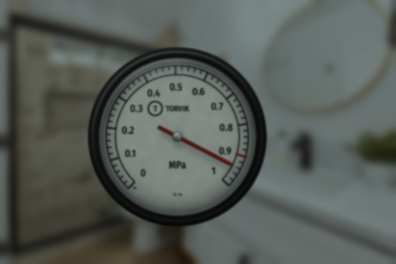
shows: 0.94 MPa
